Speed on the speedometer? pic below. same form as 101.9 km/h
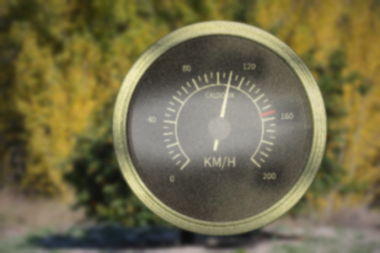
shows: 110 km/h
